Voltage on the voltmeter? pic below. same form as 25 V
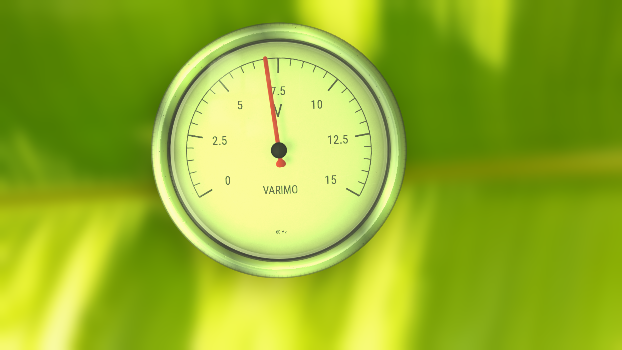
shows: 7 V
